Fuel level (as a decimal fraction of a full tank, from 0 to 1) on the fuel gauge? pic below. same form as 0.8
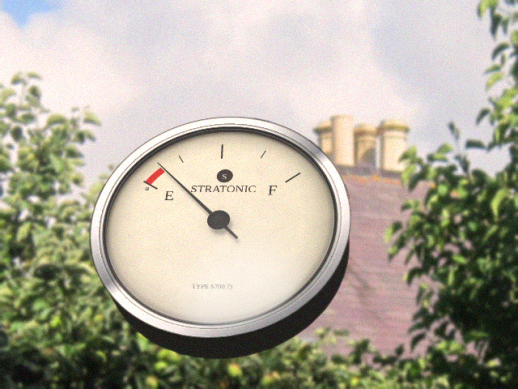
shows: 0.125
